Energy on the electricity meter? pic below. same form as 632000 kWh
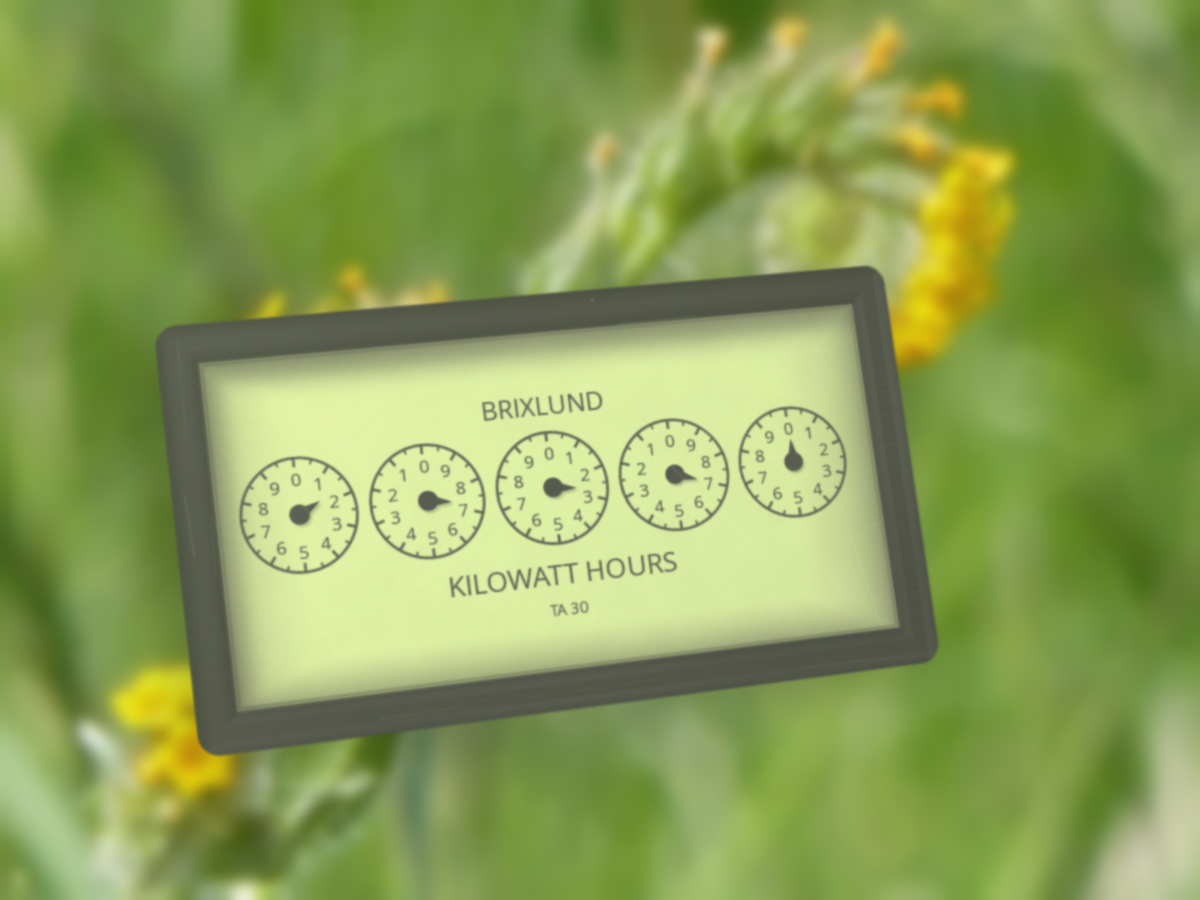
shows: 17270 kWh
